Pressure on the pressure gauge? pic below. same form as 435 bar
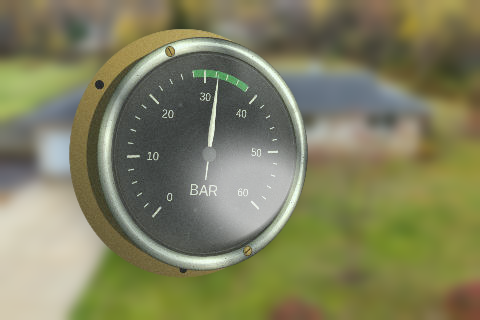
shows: 32 bar
